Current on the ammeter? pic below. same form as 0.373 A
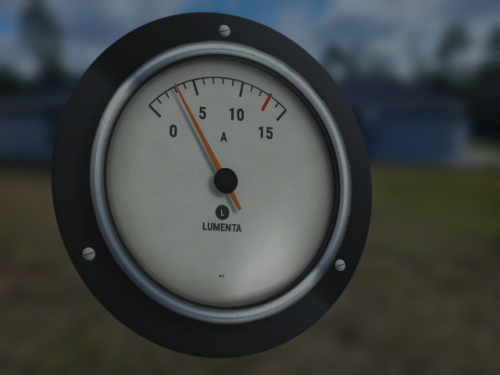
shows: 3 A
